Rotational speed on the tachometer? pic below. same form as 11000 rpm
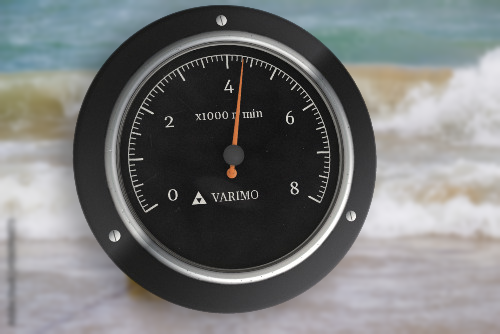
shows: 4300 rpm
